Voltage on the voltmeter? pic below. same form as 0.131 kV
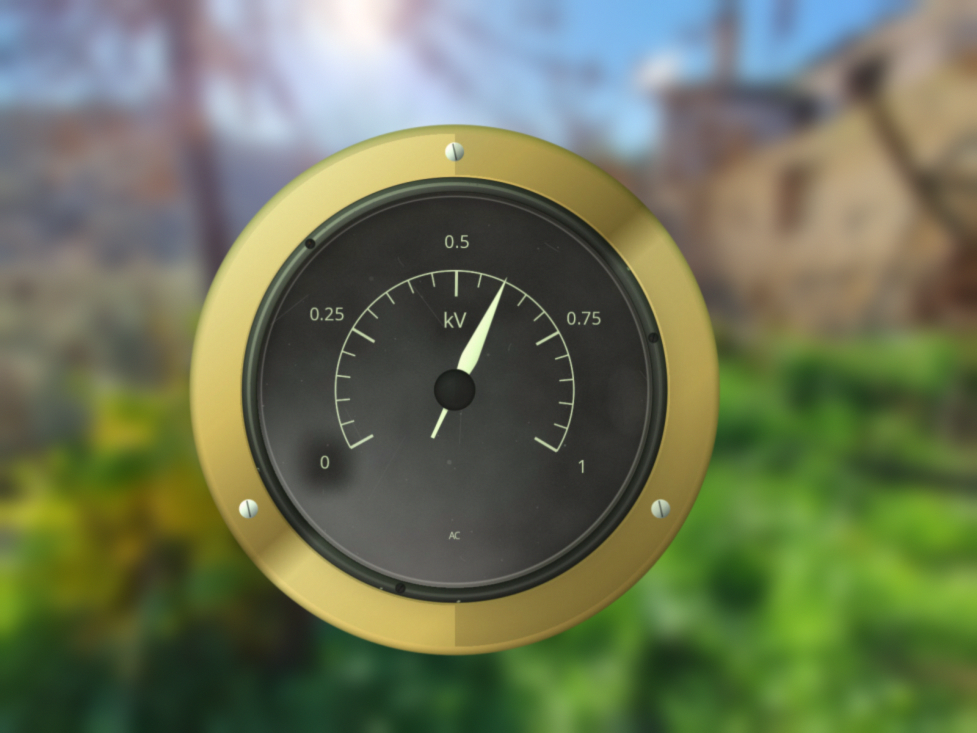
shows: 0.6 kV
